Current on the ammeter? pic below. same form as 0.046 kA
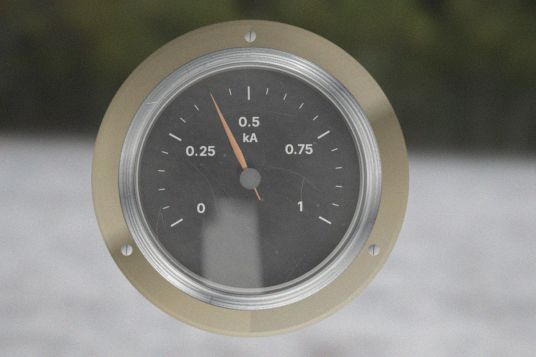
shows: 0.4 kA
